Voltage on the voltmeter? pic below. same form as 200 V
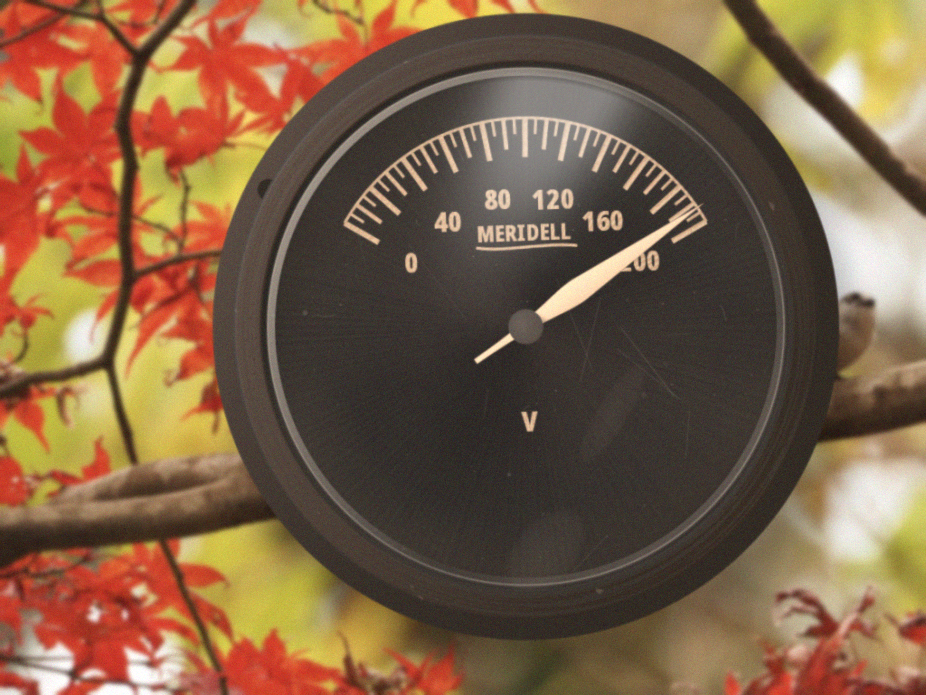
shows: 192.5 V
